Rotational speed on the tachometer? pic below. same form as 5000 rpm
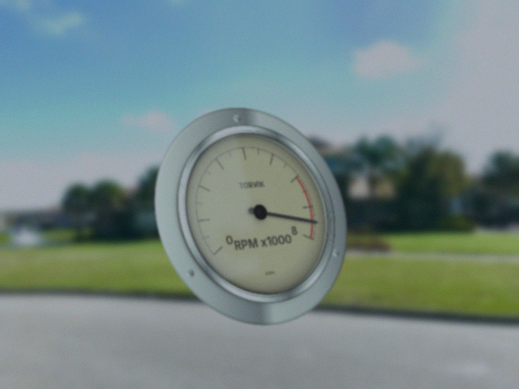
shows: 7500 rpm
